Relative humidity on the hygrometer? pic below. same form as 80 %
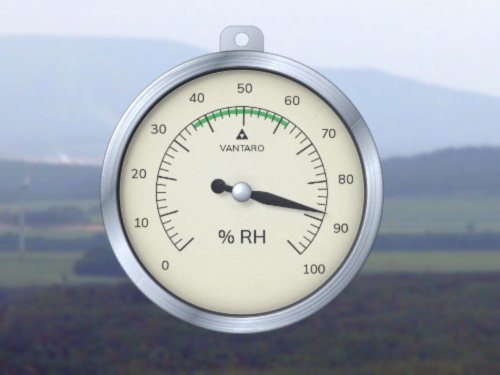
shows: 88 %
